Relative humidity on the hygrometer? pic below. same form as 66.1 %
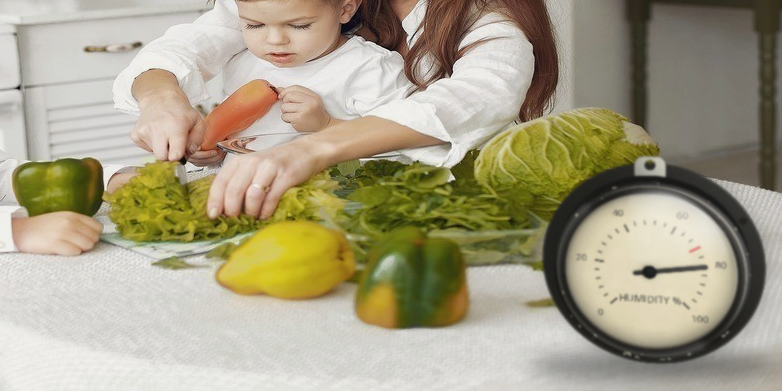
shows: 80 %
